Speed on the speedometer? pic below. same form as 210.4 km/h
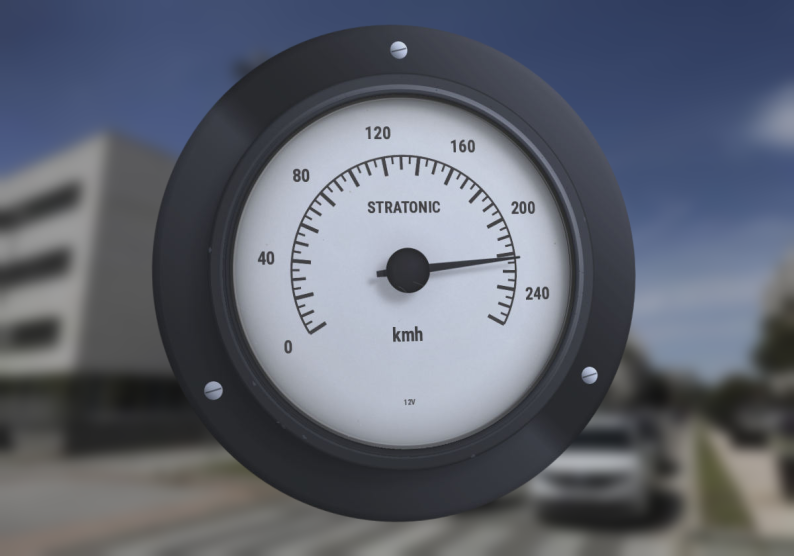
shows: 222.5 km/h
